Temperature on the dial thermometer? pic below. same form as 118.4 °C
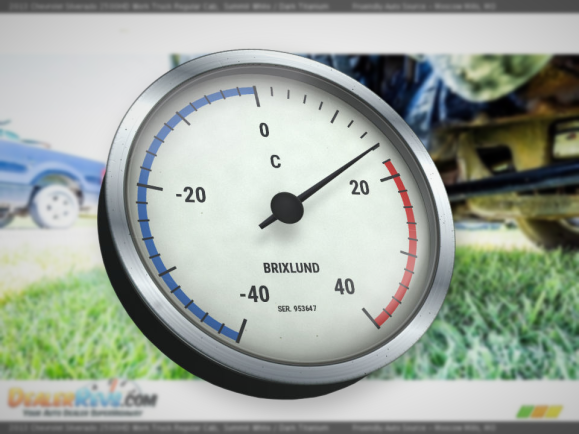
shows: 16 °C
